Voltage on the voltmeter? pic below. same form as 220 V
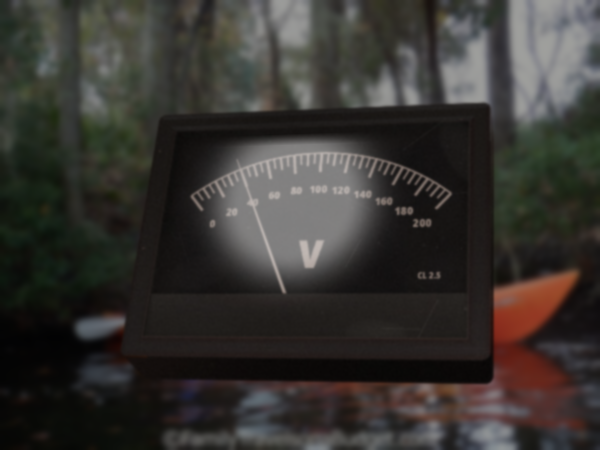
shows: 40 V
